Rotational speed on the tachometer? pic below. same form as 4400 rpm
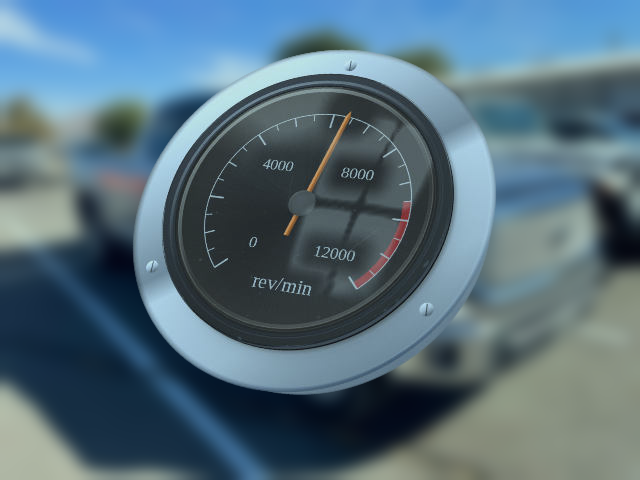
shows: 6500 rpm
